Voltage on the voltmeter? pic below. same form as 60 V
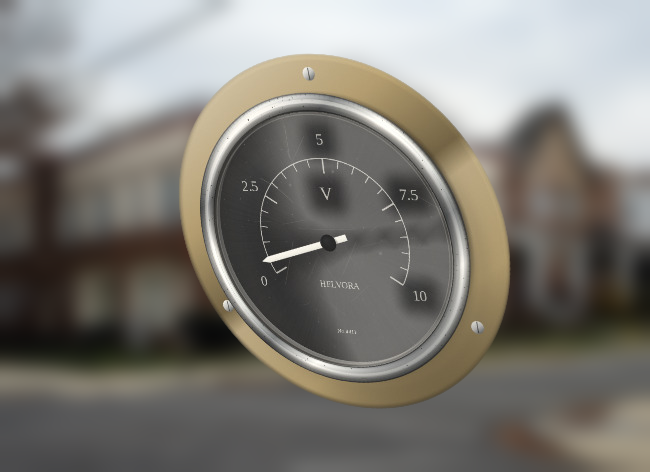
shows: 0.5 V
